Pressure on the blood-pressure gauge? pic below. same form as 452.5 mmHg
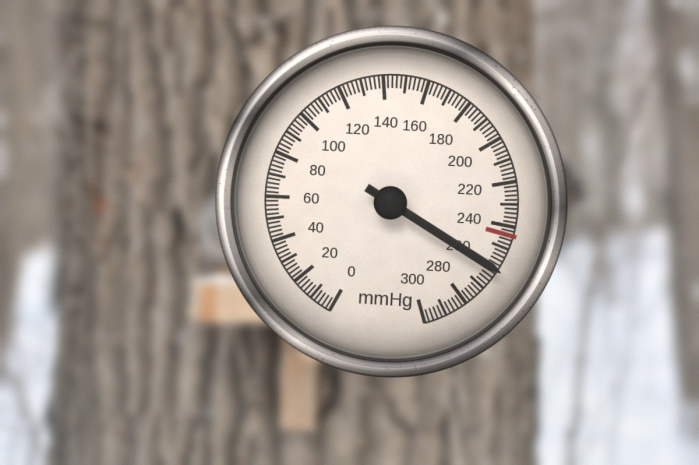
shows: 260 mmHg
